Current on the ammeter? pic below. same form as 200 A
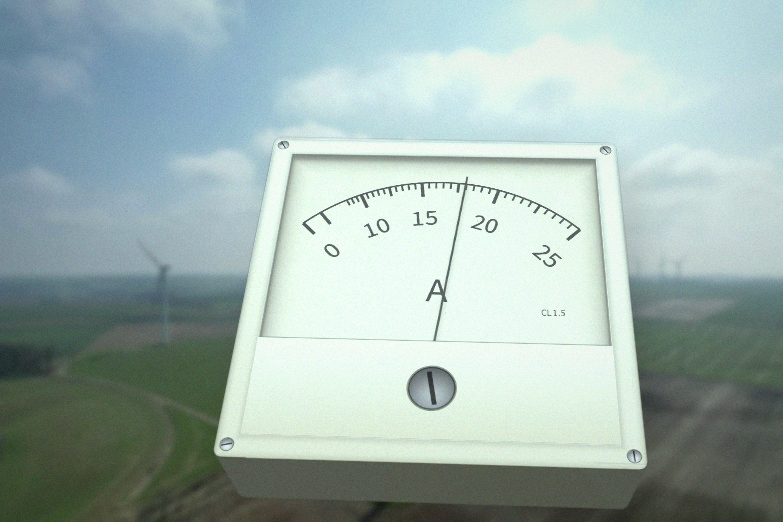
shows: 18 A
